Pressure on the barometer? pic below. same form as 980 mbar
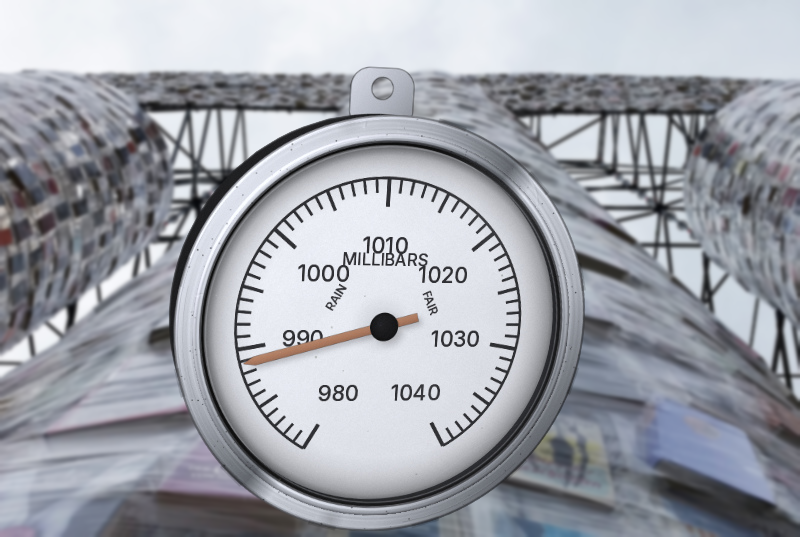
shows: 989 mbar
